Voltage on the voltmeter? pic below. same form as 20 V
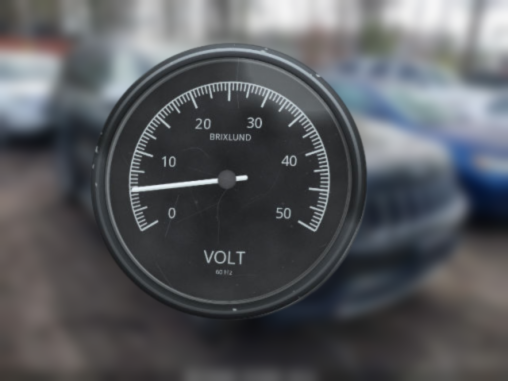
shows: 5 V
